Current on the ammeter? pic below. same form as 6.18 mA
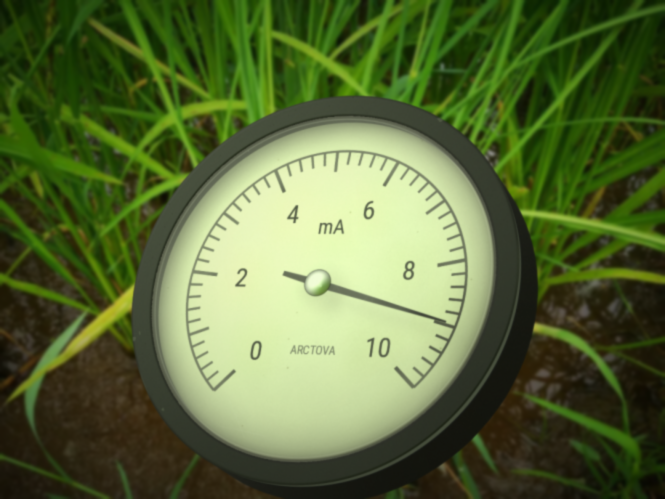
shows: 9 mA
